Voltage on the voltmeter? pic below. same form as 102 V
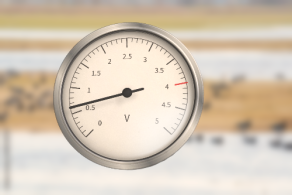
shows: 0.6 V
